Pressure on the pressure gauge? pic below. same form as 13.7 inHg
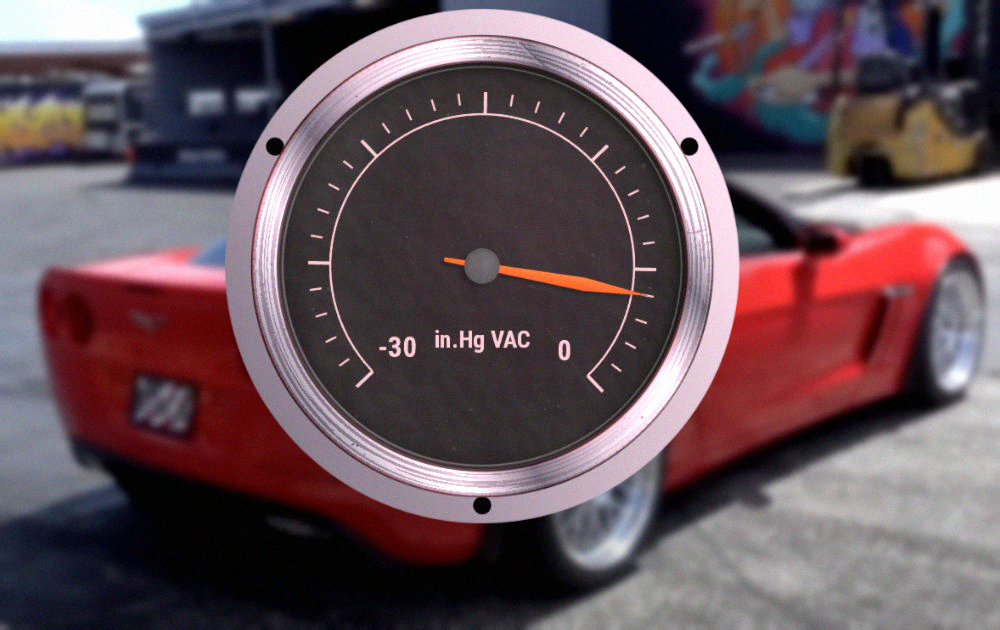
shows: -4 inHg
